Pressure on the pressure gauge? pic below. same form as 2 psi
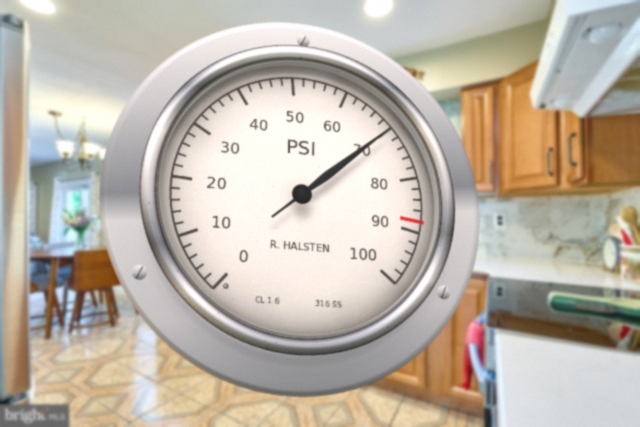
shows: 70 psi
